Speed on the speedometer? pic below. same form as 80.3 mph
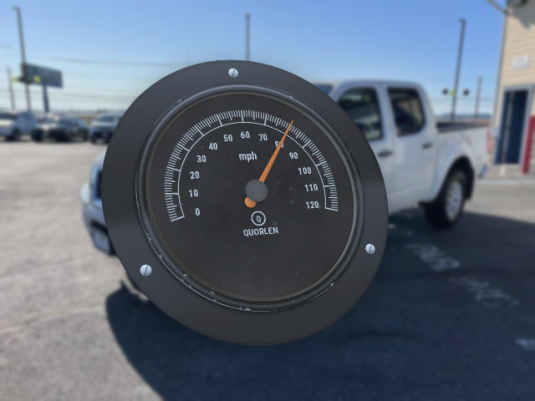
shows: 80 mph
